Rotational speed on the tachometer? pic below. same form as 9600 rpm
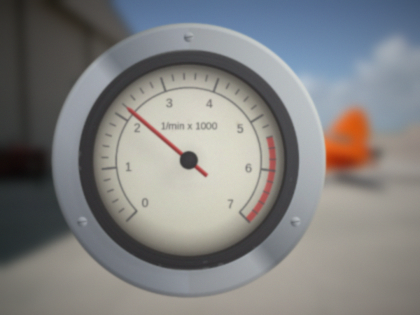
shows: 2200 rpm
